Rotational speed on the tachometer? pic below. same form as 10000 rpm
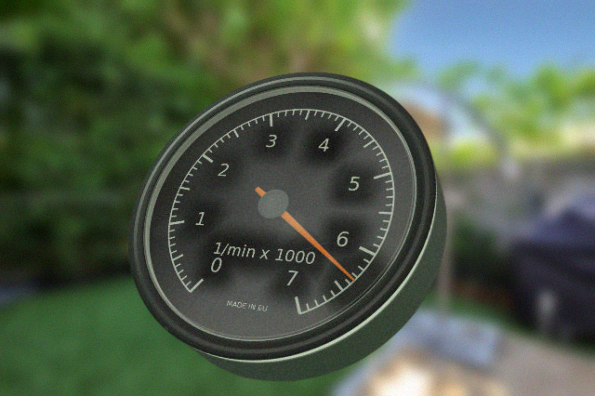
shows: 6350 rpm
